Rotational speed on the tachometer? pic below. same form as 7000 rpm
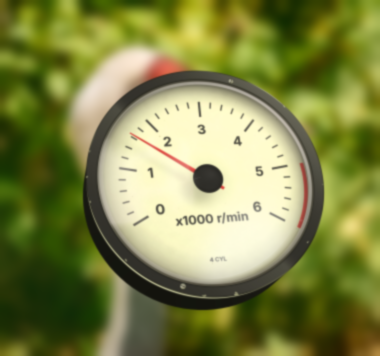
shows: 1600 rpm
